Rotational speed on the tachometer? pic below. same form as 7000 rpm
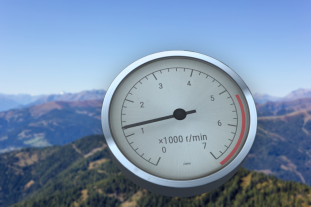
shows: 1200 rpm
